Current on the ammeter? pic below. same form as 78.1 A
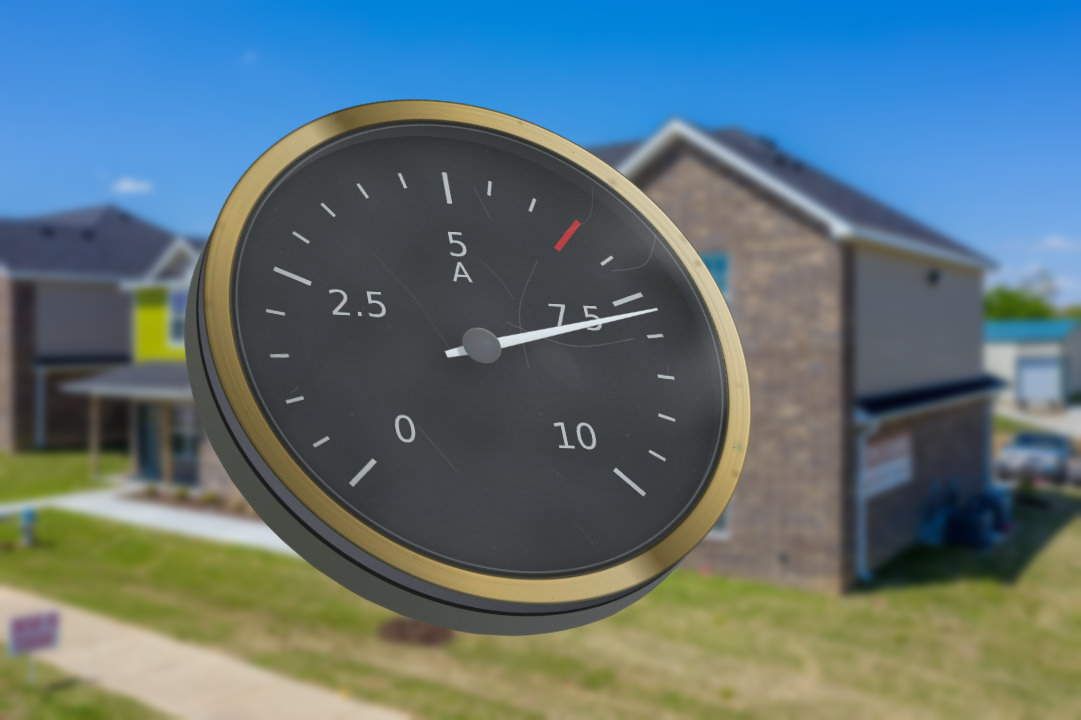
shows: 7.75 A
